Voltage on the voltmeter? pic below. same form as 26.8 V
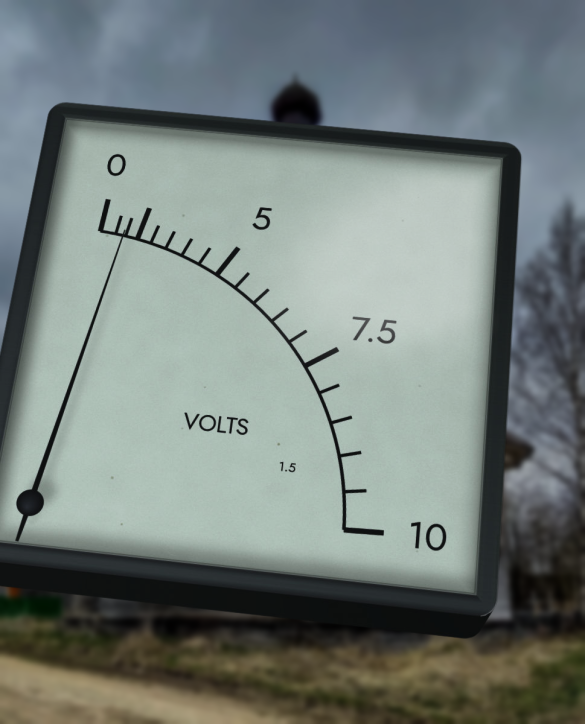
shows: 2 V
